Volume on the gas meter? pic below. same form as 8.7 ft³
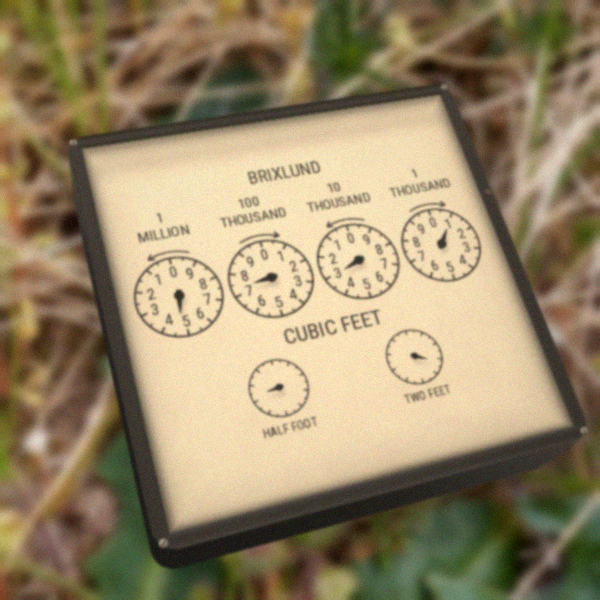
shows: 473100 ft³
